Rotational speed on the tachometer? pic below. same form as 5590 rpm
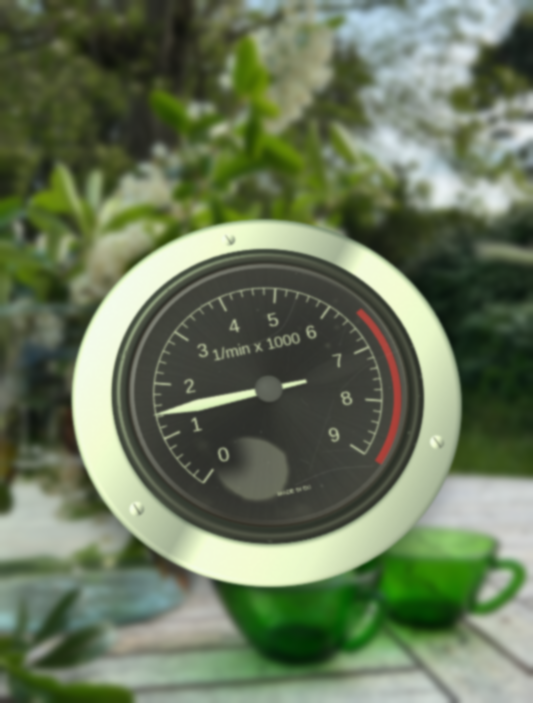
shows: 1400 rpm
